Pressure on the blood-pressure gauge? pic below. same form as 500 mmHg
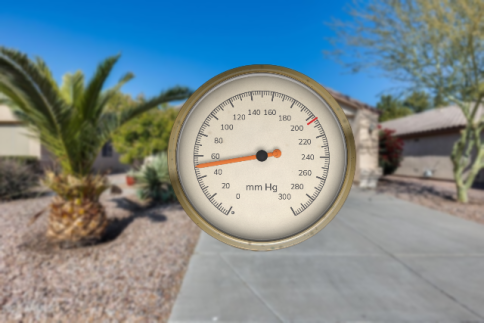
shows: 50 mmHg
